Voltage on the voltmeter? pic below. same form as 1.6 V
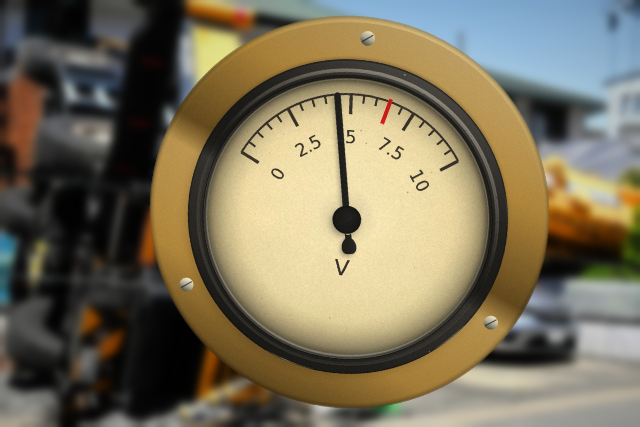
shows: 4.5 V
